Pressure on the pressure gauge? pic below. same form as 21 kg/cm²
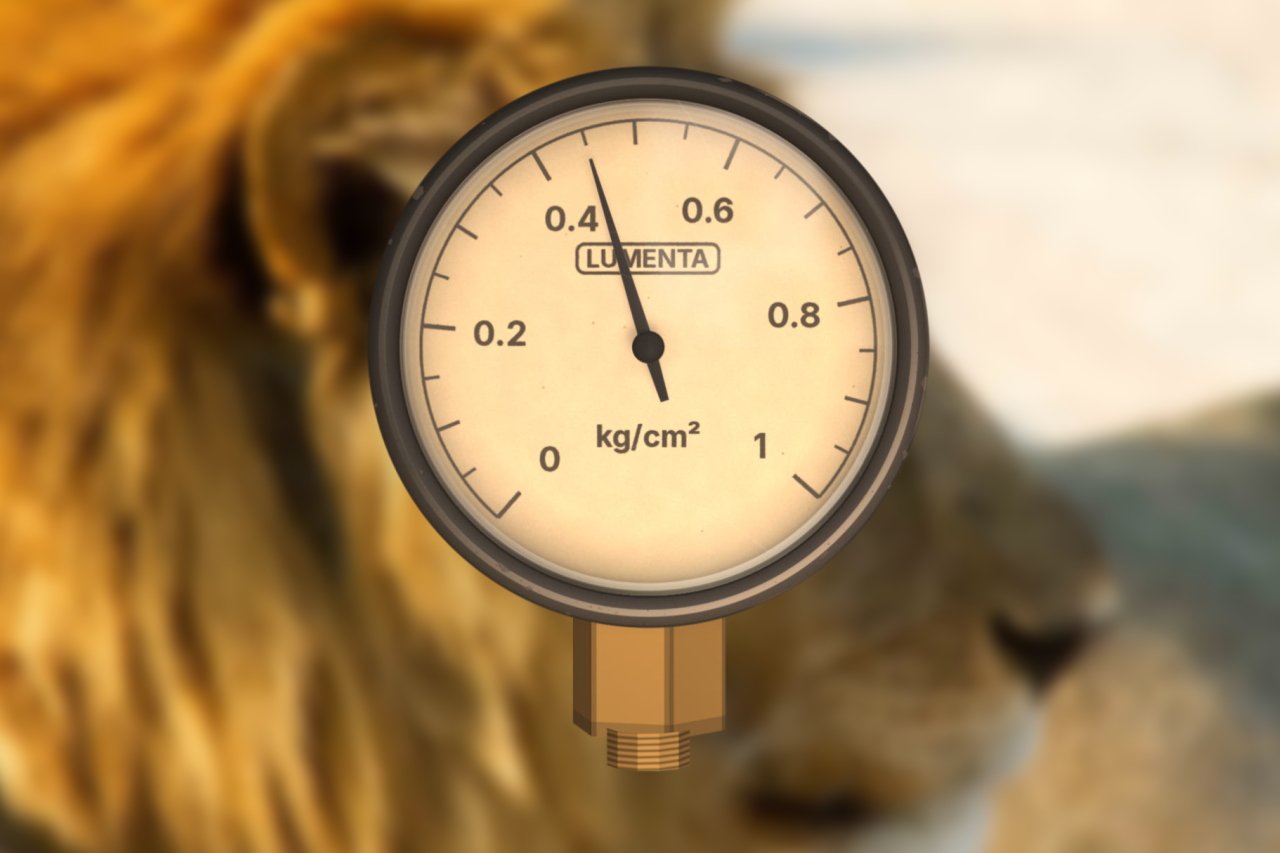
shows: 0.45 kg/cm²
